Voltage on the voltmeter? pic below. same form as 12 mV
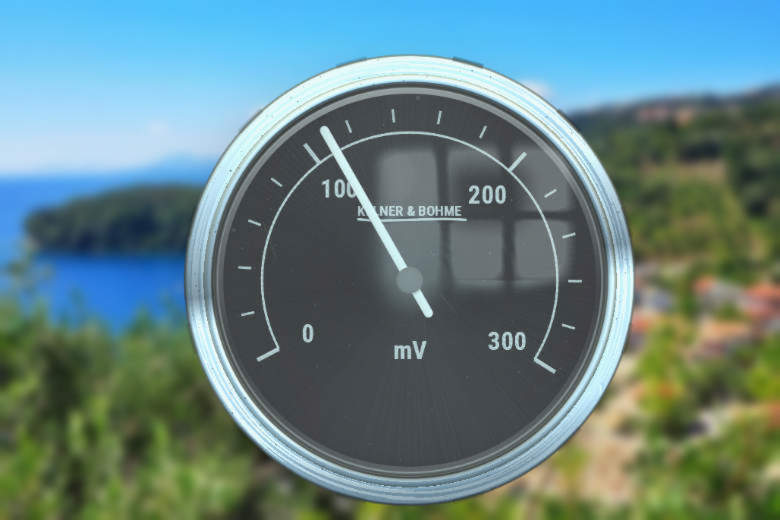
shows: 110 mV
